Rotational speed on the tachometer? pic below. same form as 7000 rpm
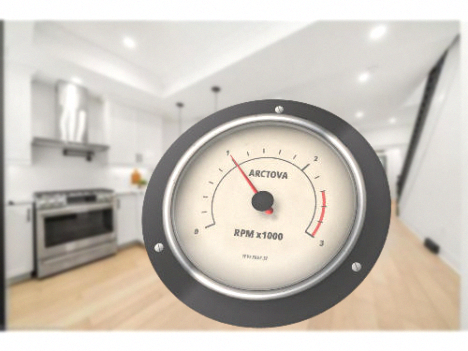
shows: 1000 rpm
